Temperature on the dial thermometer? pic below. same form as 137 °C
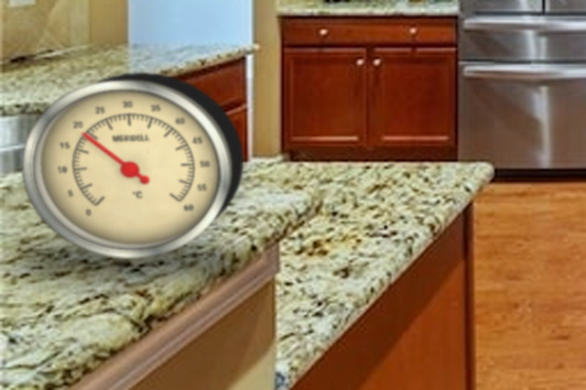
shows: 20 °C
